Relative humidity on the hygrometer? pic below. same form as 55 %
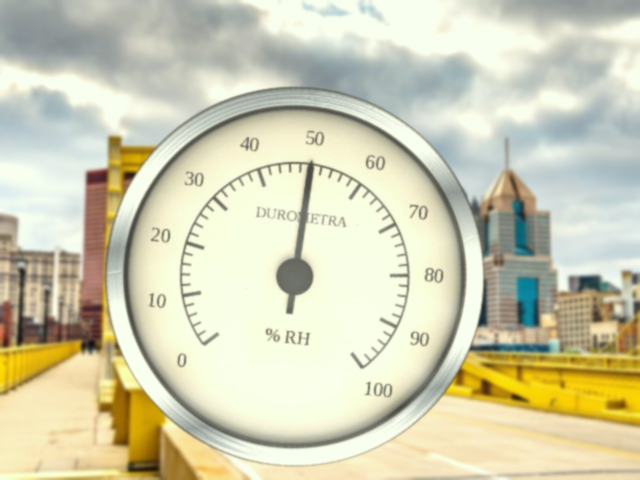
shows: 50 %
